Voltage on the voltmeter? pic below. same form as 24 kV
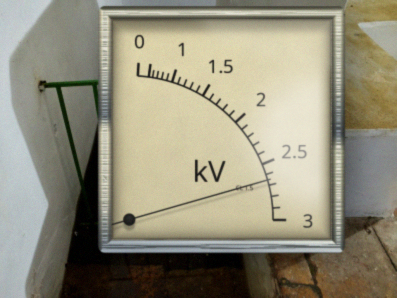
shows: 2.65 kV
